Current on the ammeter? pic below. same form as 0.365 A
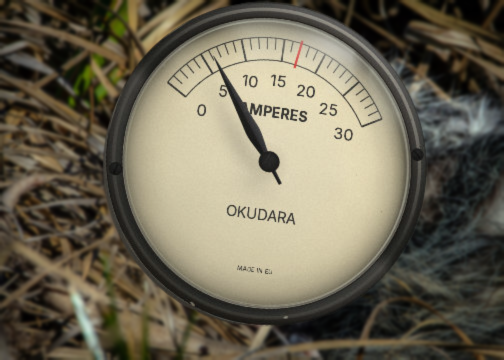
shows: 6 A
